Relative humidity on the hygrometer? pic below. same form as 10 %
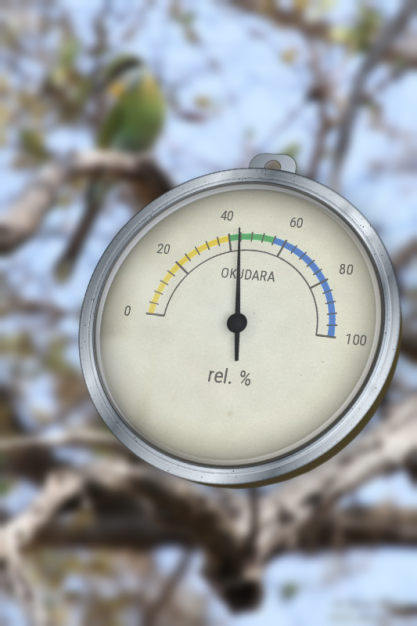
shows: 44 %
